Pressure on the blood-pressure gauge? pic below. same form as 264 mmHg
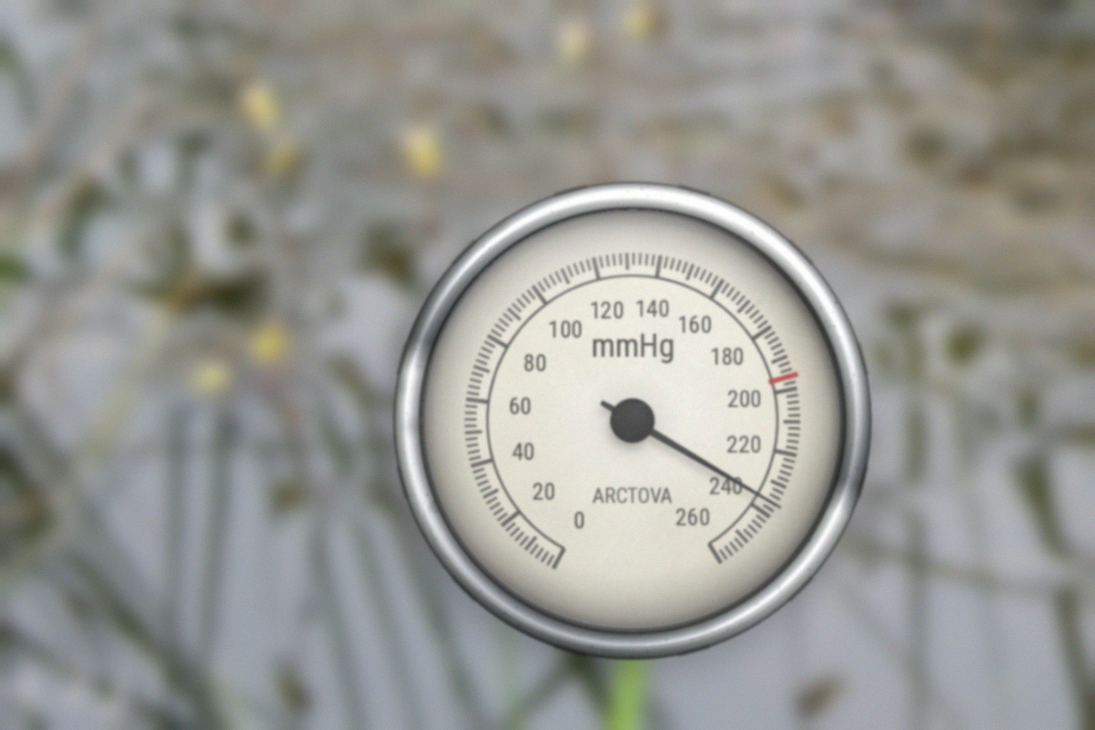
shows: 236 mmHg
